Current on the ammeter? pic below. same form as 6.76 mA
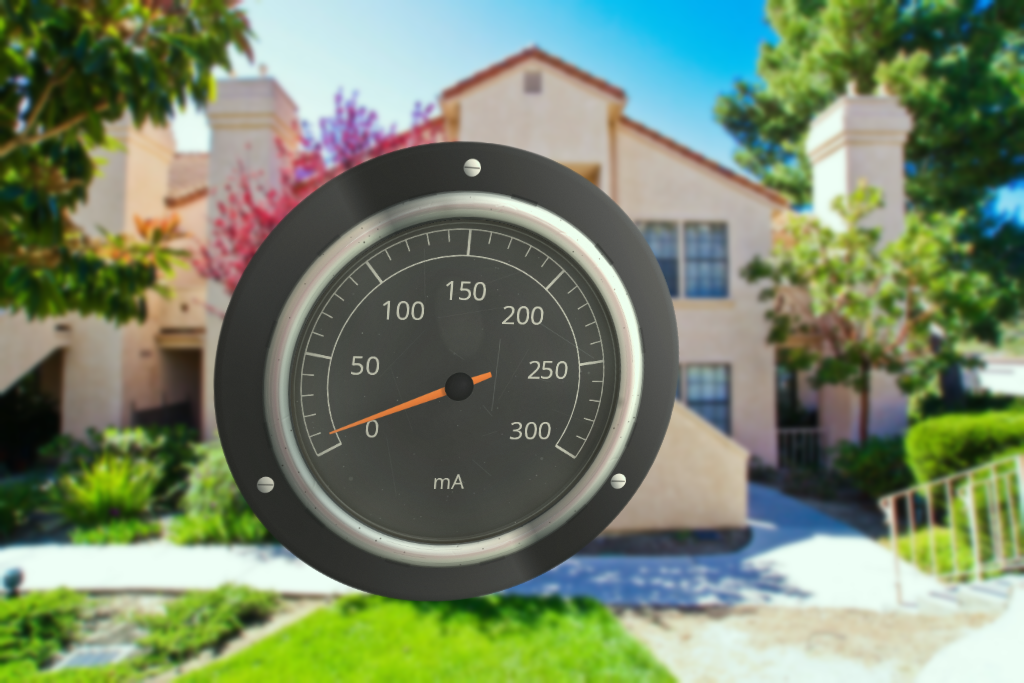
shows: 10 mA
